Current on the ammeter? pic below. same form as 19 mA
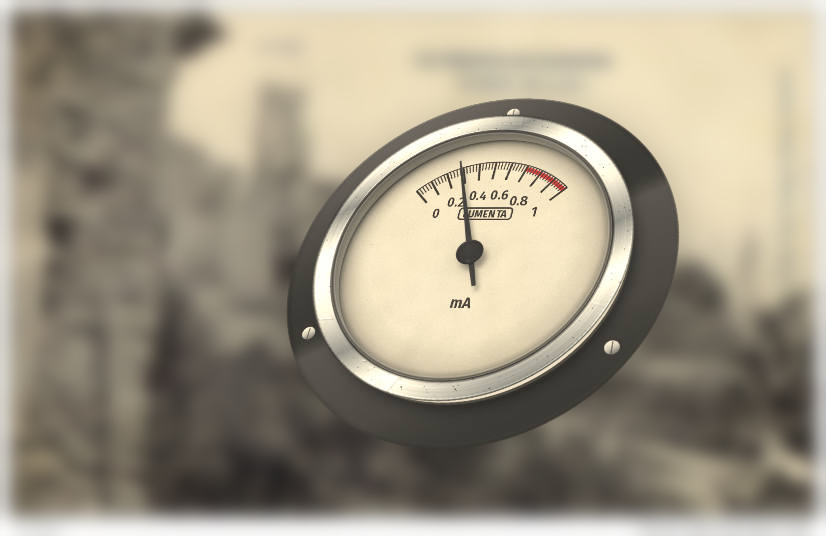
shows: 0.3 mA
